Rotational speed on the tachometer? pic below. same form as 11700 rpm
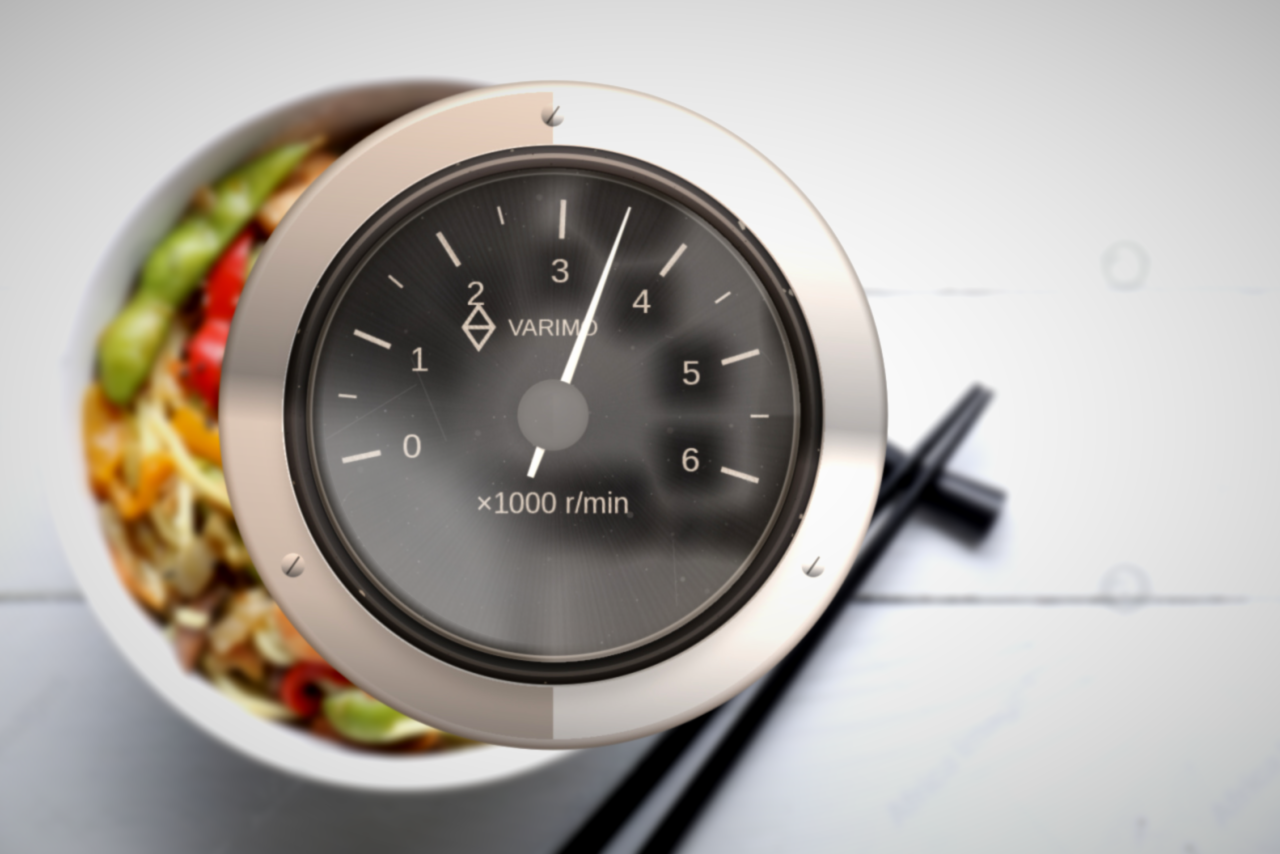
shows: 3500 rpm
